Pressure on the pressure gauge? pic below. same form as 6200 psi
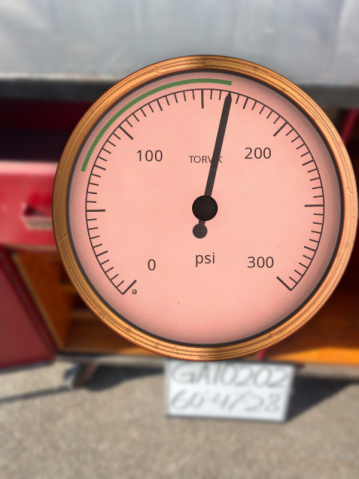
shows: 165 psi
